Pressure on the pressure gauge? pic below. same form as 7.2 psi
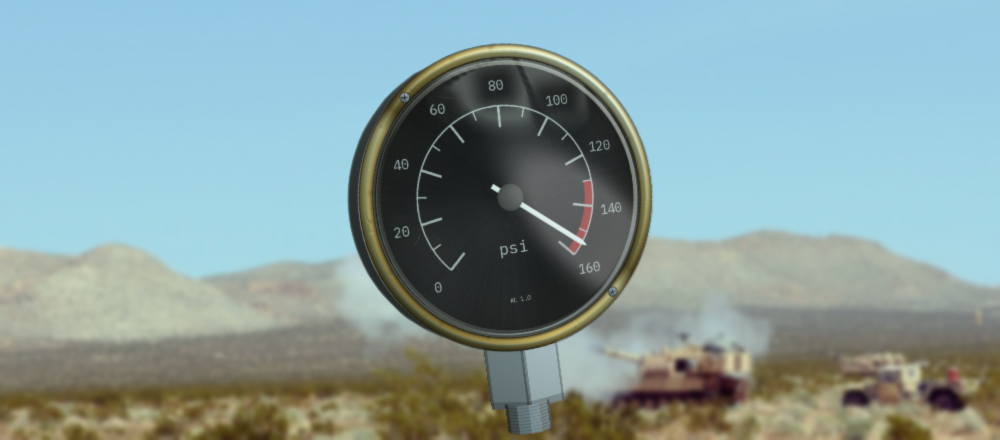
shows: 155 psi
